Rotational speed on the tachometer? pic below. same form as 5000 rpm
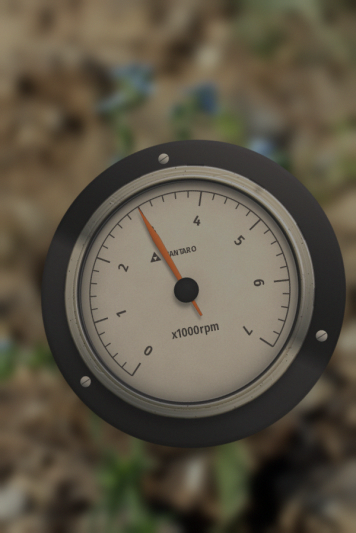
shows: 3000 rpm
